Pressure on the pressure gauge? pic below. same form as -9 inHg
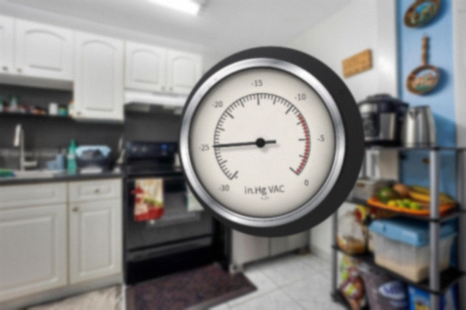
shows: -25 inHg
